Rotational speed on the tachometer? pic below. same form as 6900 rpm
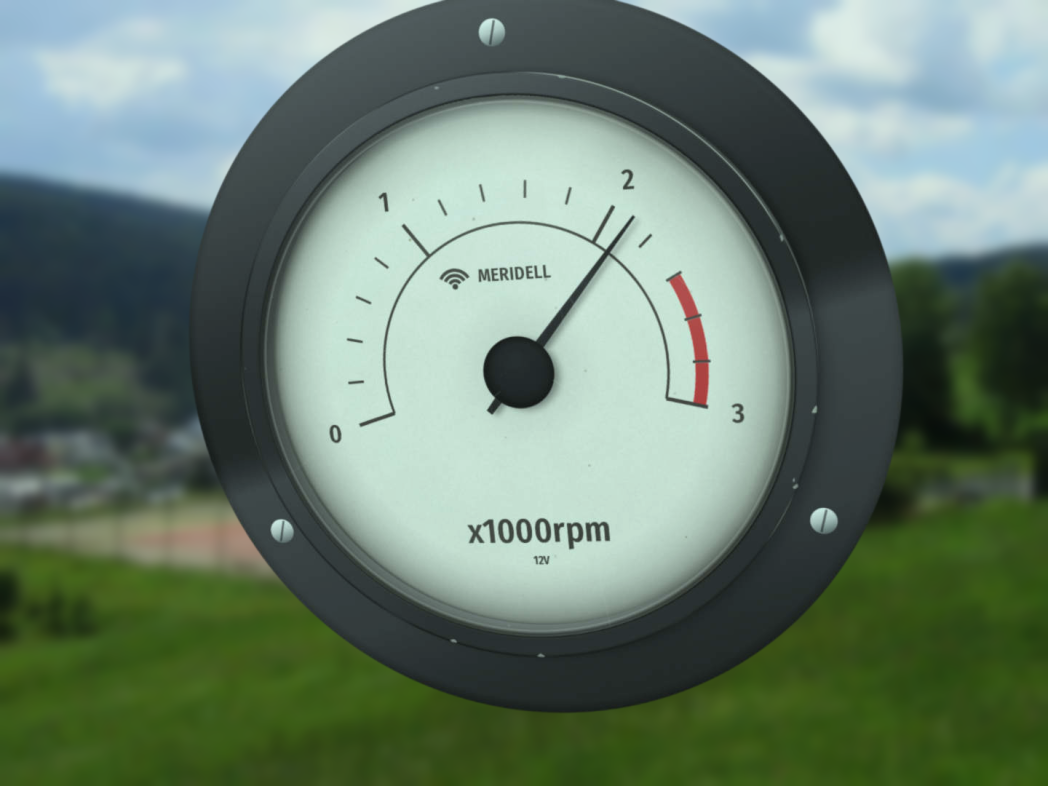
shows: 2100 rpm
